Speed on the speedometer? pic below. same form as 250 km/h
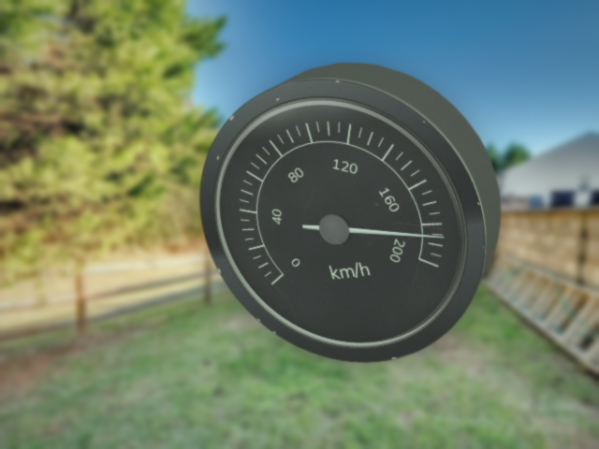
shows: 185 km/h
